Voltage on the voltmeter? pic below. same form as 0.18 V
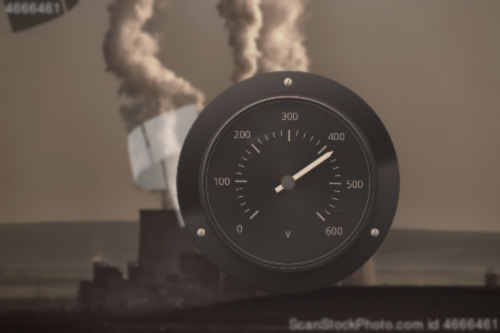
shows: 420 V
